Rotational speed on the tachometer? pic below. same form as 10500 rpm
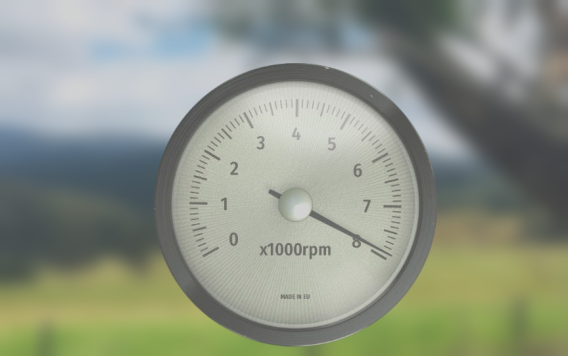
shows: 7900 rpm
